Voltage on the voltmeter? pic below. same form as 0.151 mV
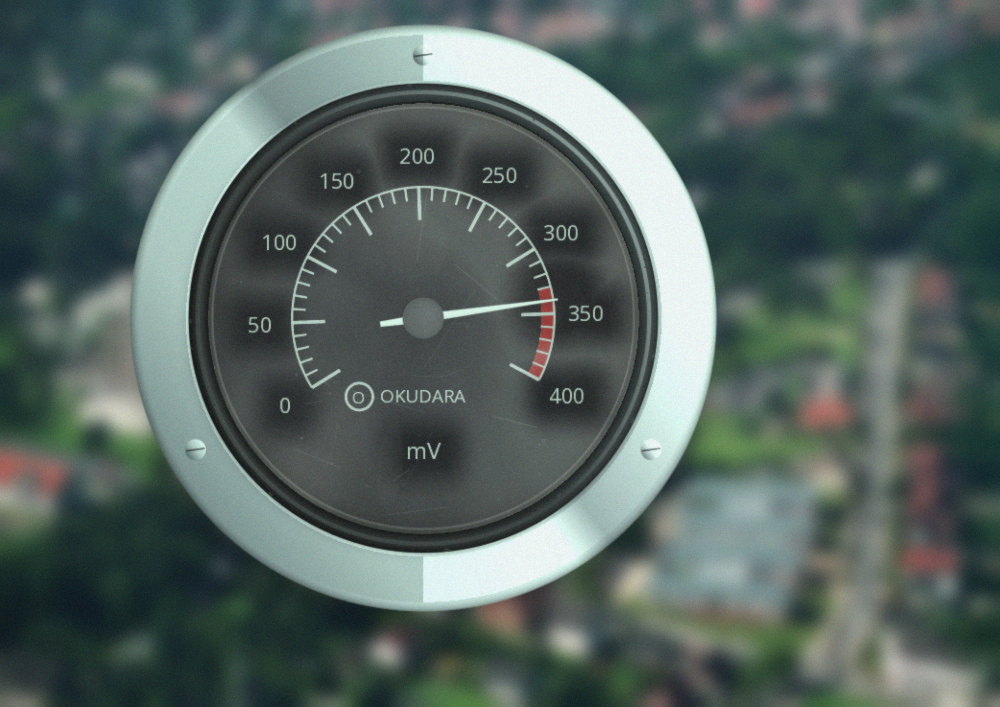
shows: 340 mV
